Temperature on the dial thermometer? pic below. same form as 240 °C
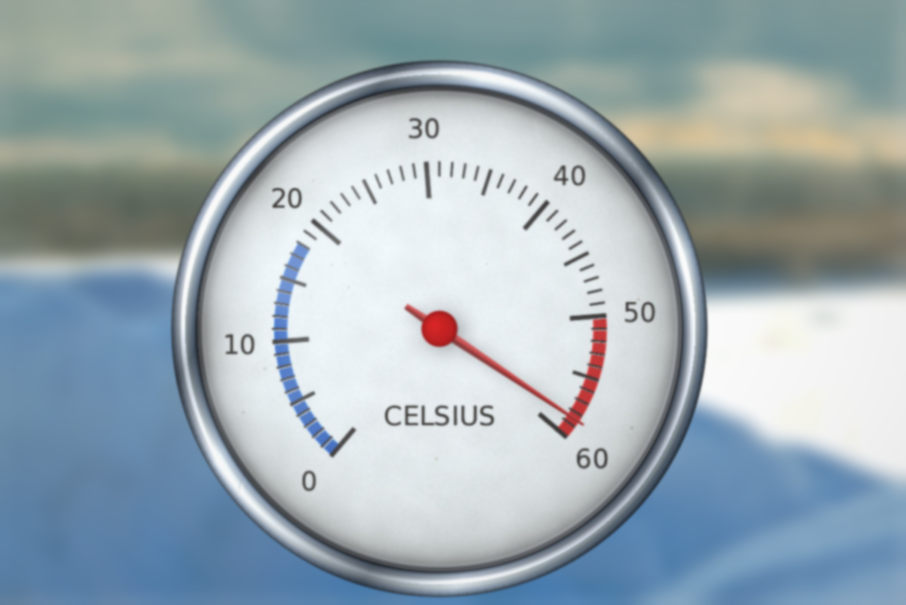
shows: 58.5 °C
